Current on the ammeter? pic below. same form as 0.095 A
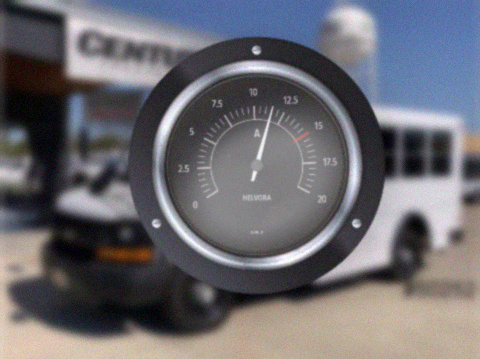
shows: 11.5 A
